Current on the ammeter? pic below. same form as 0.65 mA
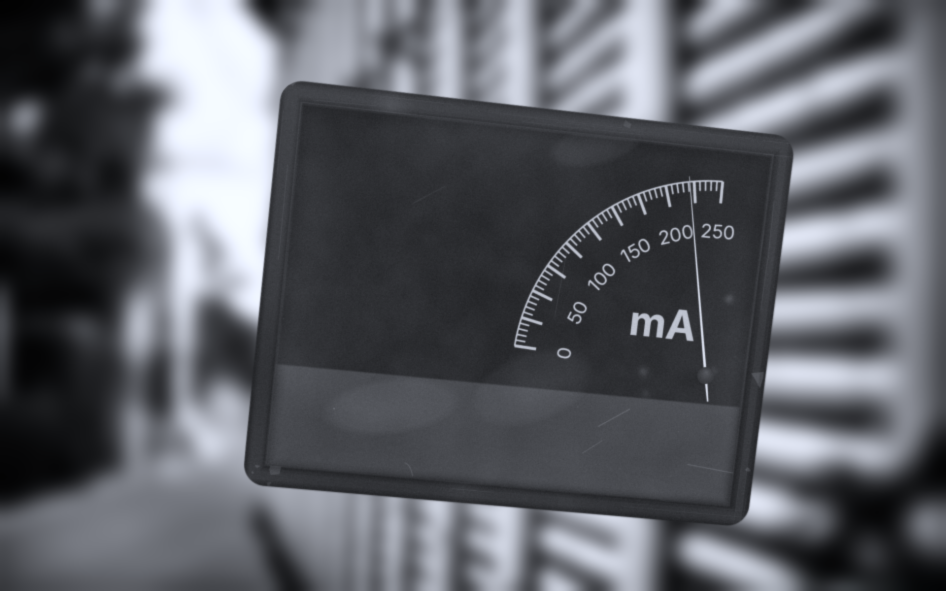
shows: 220 mA
